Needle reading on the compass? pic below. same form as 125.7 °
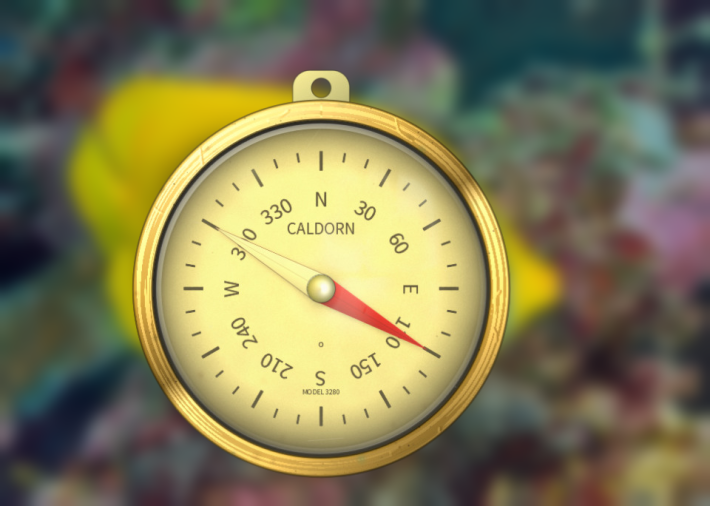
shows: 120 °
